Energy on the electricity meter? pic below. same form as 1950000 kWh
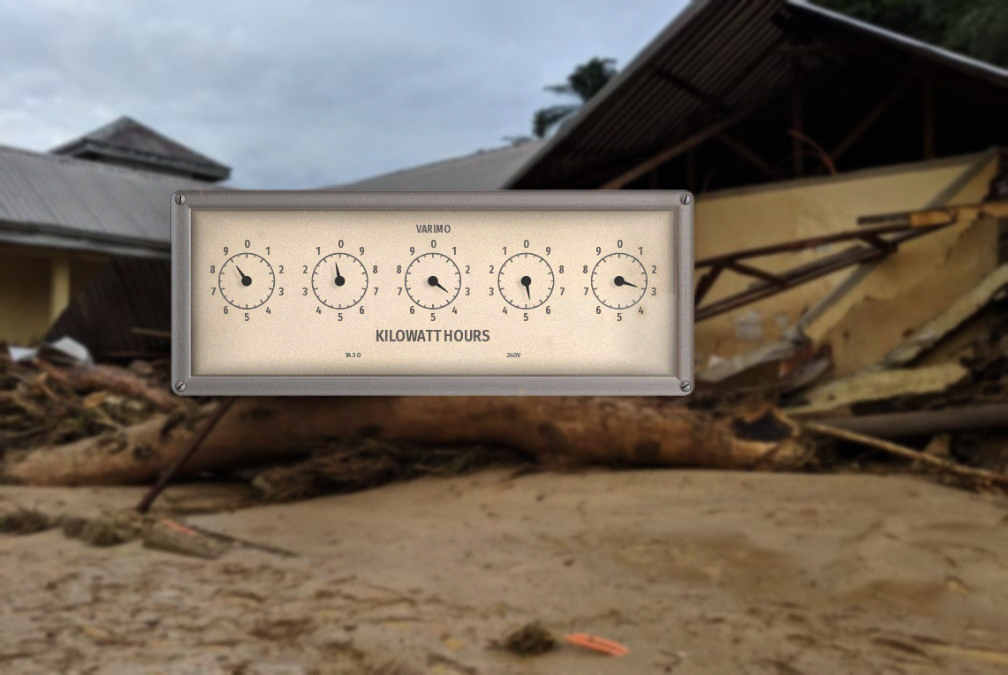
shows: 90353 kWh
